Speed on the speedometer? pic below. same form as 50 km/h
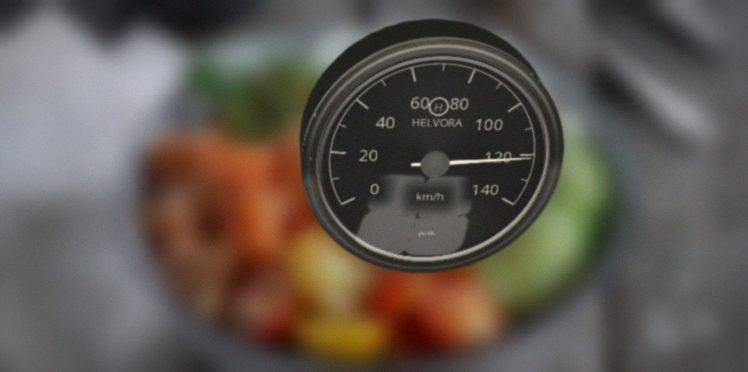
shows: 120 km/h
